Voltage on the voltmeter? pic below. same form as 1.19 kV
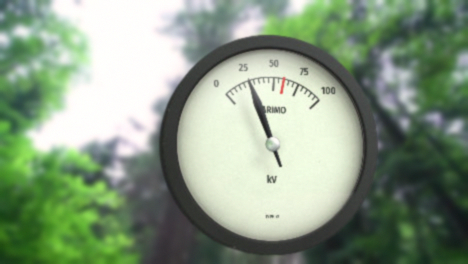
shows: 25 kV
